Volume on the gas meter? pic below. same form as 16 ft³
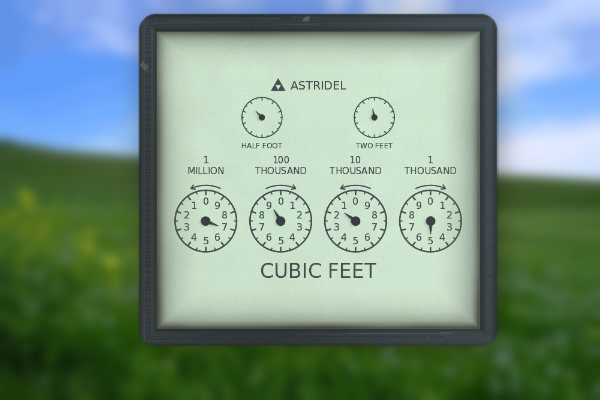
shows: 691500 ft³
